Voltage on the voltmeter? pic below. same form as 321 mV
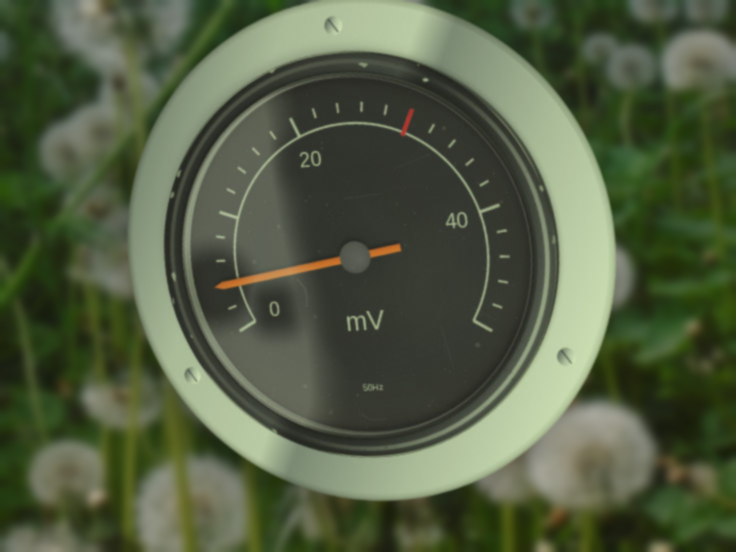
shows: 4 mV
